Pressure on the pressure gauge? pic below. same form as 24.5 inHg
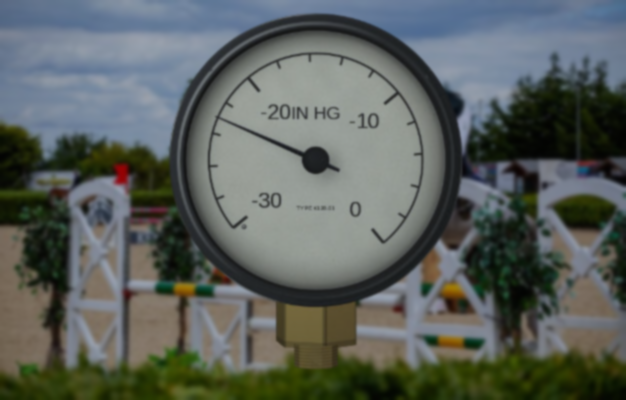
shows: -23 inHg
